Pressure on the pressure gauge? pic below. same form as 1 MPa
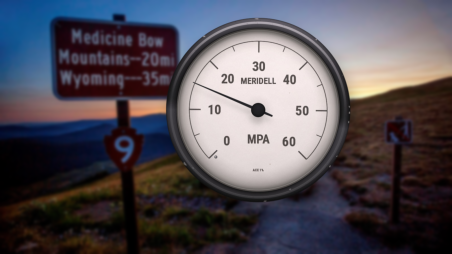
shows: 15 MPa
